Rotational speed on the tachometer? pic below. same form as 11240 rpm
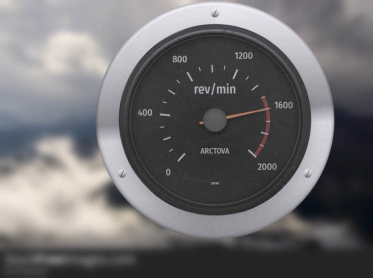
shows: 1600 rpm
